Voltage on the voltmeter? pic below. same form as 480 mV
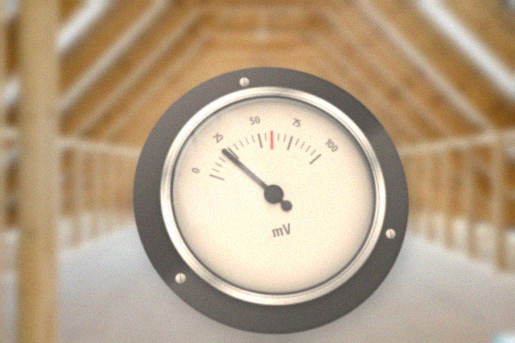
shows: 20 mV
